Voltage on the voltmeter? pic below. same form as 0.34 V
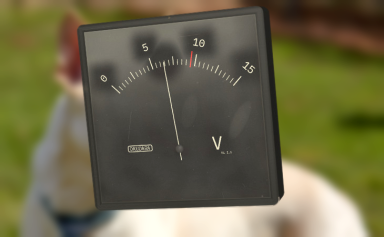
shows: 6.5 V
